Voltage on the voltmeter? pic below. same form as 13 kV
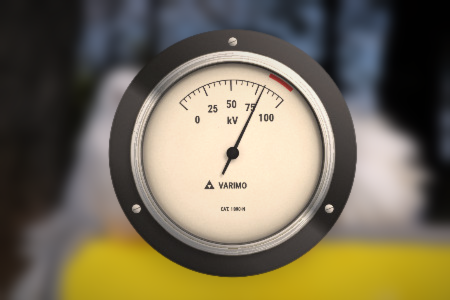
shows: 80 kV
